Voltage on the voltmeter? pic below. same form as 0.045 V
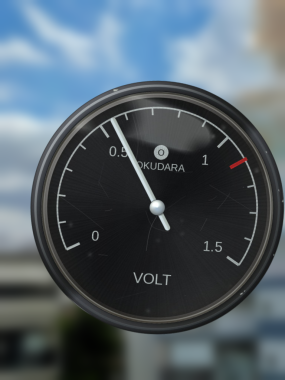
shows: 0.55 V
